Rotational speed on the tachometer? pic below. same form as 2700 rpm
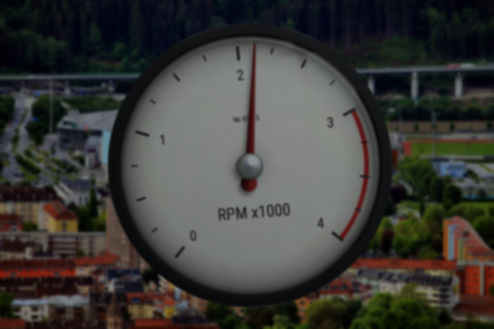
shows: 2125 rpm
